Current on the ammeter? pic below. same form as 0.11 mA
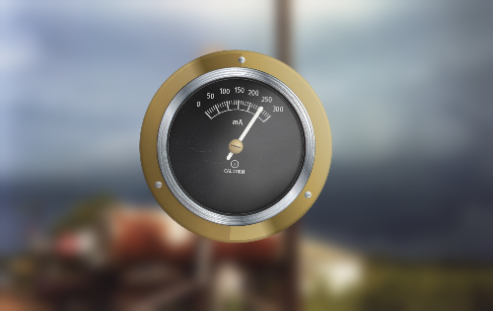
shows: 250 mA
